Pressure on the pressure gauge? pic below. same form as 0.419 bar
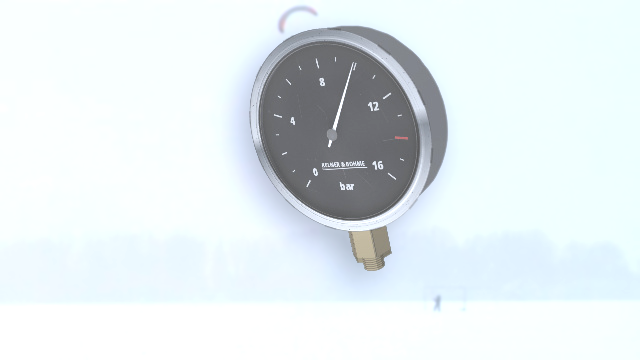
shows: 10 bar
